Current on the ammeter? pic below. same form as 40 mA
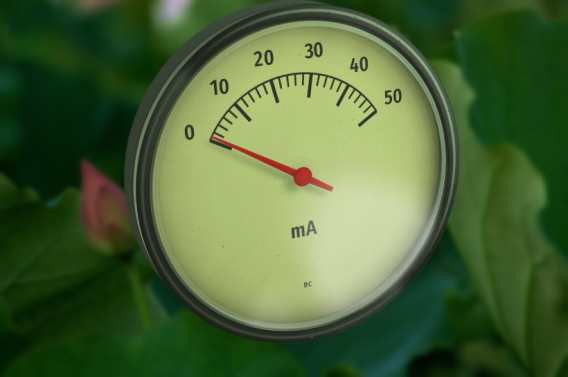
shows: 1 mA
